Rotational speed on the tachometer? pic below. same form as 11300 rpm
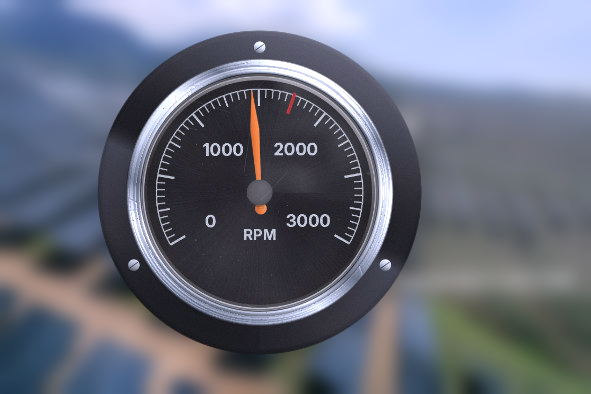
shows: 1450 rpm
